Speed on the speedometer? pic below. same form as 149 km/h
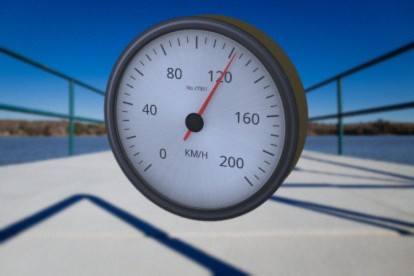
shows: 122.5 km/h
